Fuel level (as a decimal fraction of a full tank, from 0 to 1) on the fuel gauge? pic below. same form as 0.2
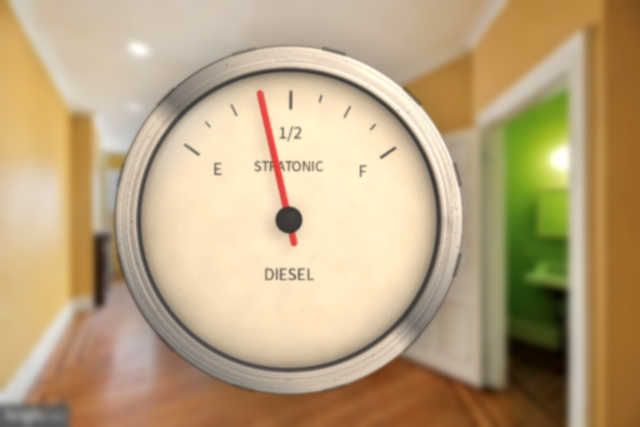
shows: 0.375
